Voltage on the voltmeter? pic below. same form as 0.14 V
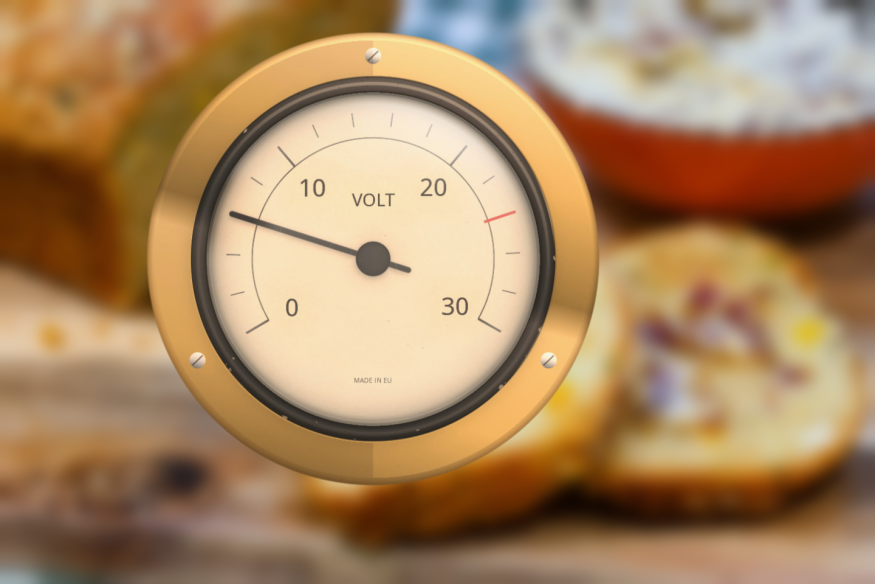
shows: 6 V
